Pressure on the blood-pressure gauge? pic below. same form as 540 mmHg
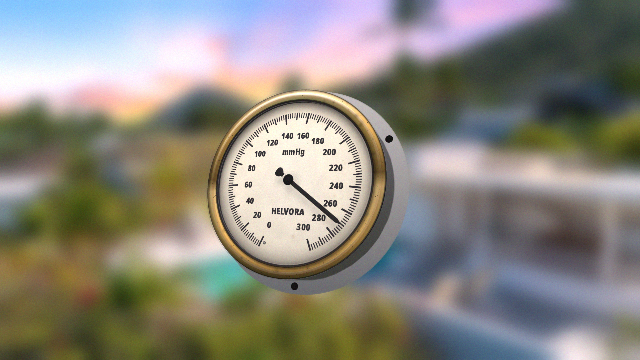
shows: 270 mmHg
